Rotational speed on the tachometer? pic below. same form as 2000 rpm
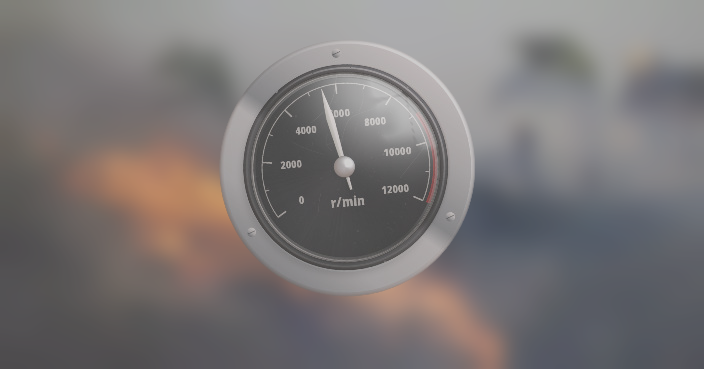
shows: 5500 rpm
